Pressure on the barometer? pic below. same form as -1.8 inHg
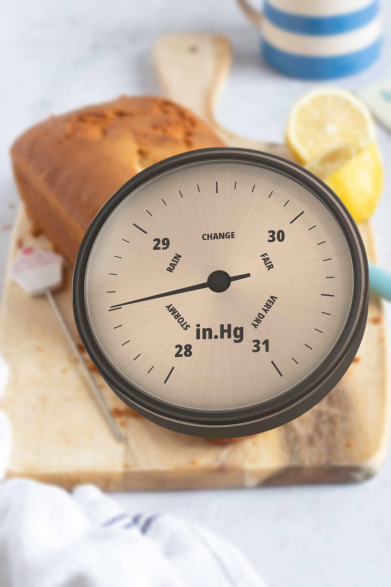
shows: 28.5 inHg
